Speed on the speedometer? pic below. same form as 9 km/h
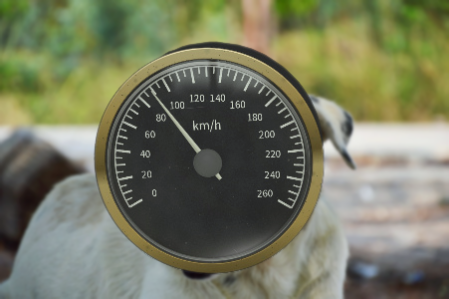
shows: 90 km/h
